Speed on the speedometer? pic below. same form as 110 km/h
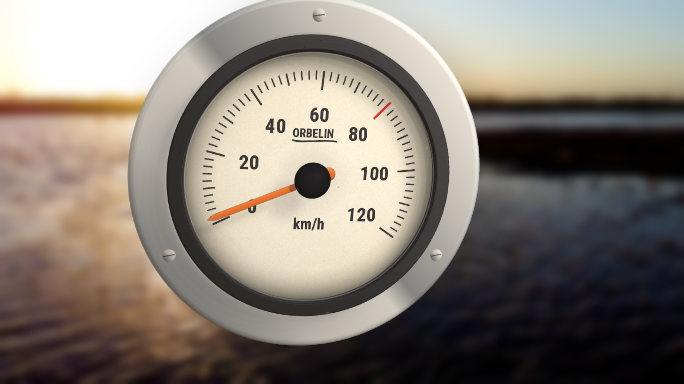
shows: 2 km/h
